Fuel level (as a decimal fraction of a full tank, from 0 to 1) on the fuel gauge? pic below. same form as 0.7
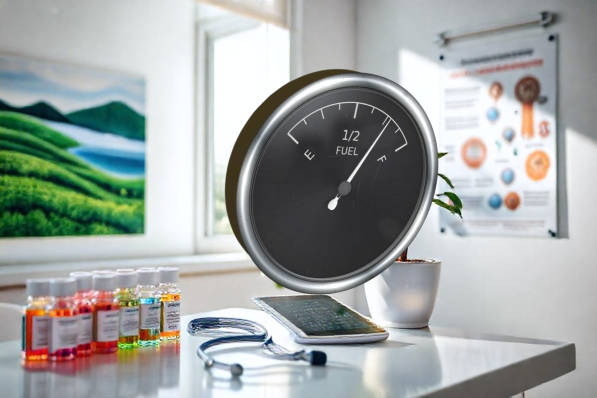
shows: 0.75
